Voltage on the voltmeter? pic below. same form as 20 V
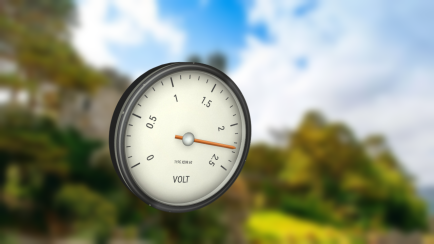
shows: 2.25 V
